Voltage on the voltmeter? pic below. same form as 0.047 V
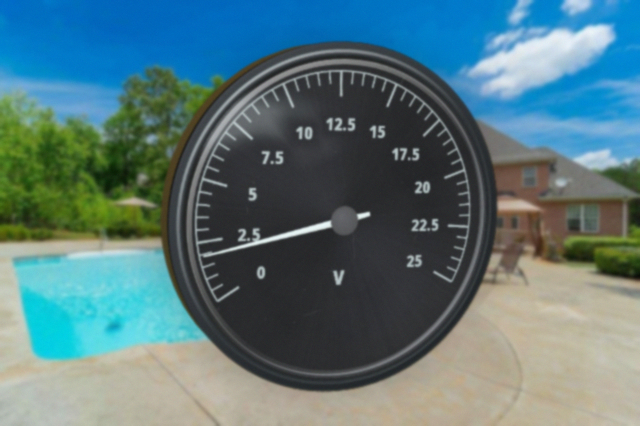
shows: 2 V
